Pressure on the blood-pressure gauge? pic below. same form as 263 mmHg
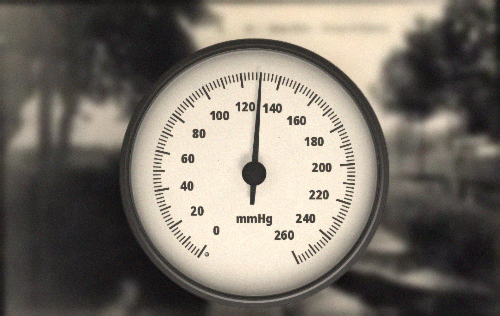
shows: 130 mmHg
